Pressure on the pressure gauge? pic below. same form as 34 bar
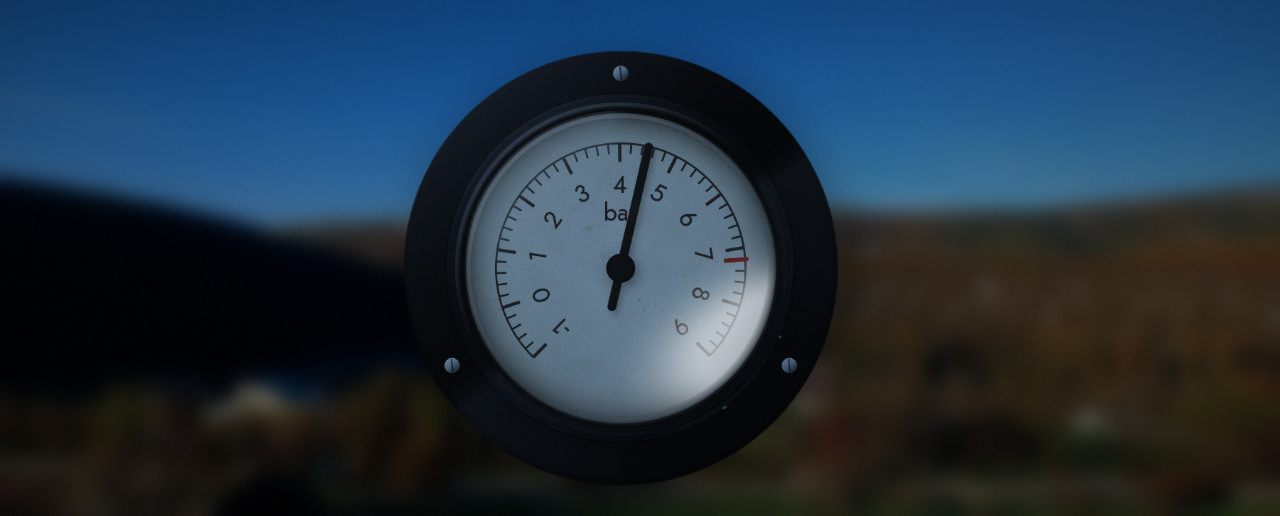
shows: 4.5 bar
